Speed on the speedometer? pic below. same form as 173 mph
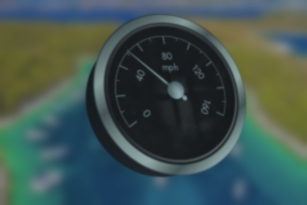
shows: 50 mph
